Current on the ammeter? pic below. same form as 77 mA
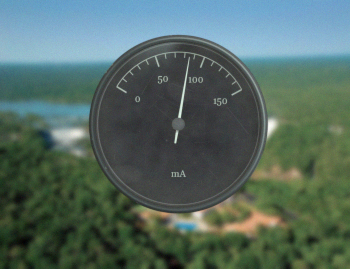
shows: 85 mA
